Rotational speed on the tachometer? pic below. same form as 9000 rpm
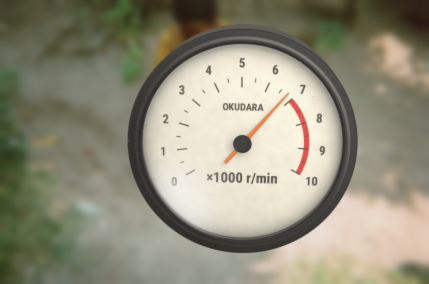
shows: 6750 rpm
